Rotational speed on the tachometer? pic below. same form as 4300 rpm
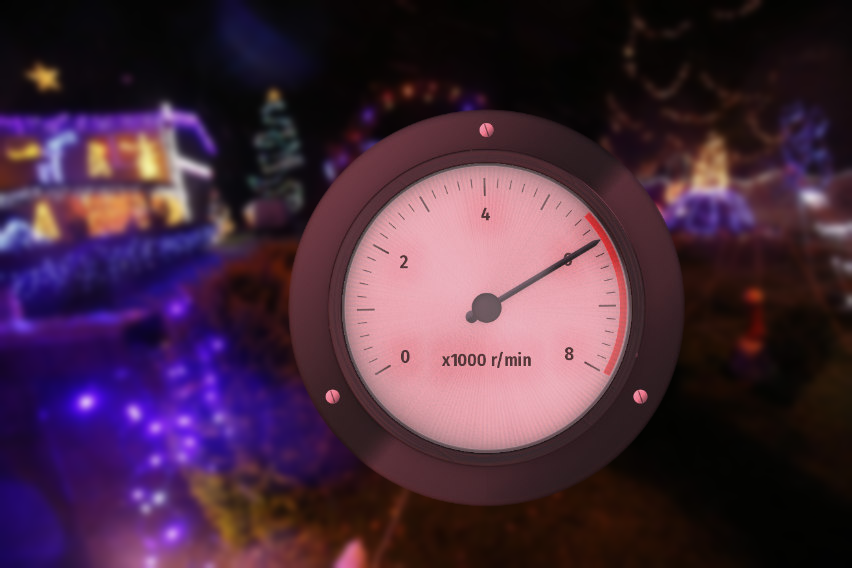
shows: 6000 rpm
